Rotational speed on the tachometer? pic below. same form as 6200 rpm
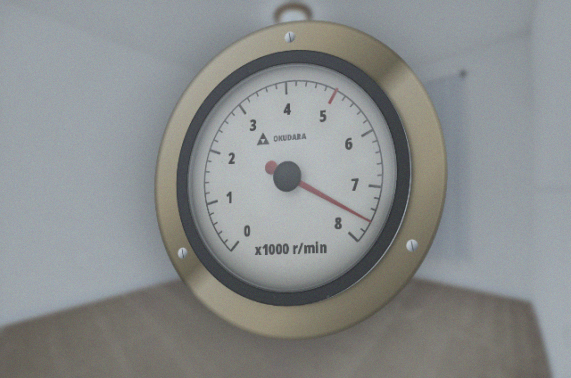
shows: 7600 rpm
